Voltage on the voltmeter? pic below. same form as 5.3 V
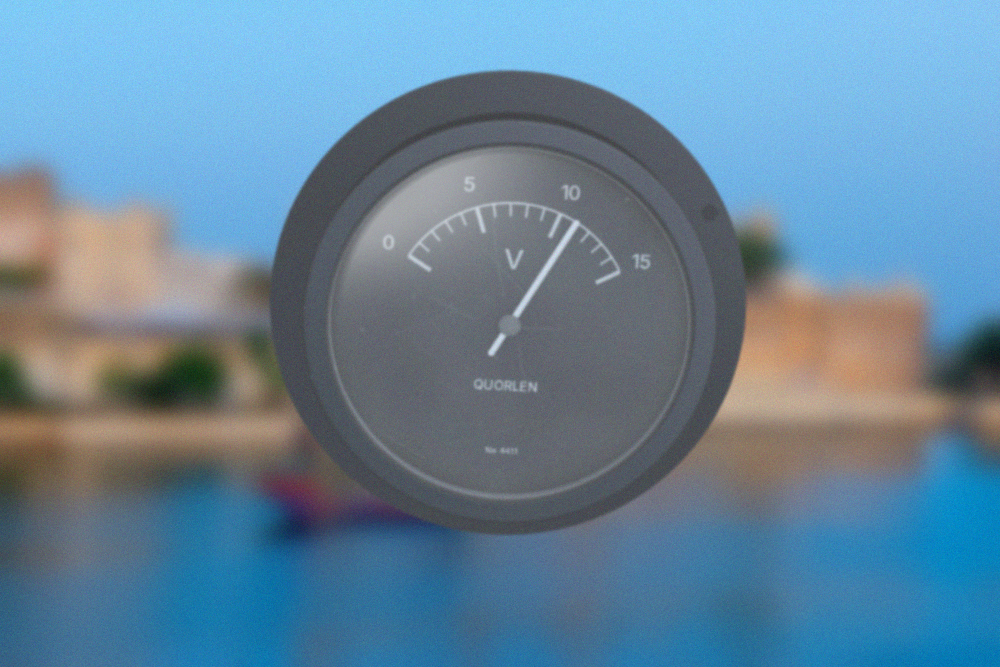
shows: 11 V
